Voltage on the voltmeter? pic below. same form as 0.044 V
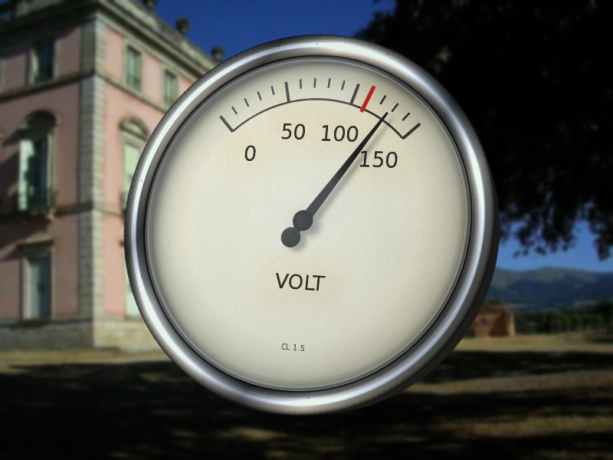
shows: 130 V
